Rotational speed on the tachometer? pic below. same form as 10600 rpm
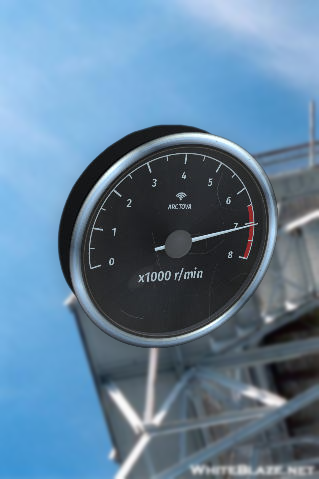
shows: 7000 rpm
